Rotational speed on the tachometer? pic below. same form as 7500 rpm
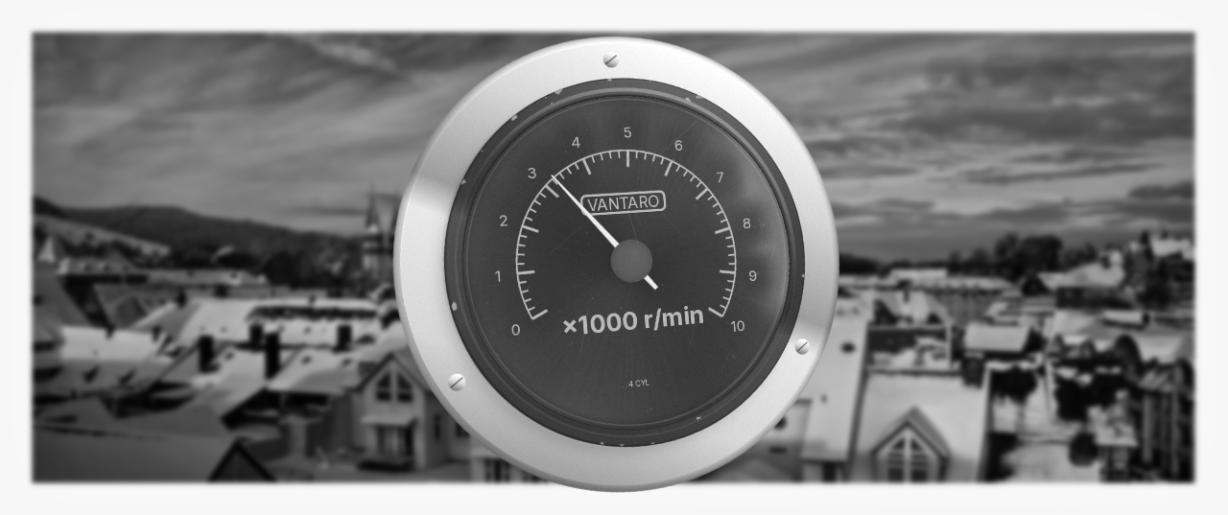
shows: 3200 rpm
